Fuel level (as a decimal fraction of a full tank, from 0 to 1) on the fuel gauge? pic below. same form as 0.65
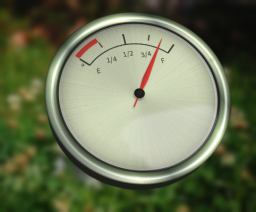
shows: 0.875
